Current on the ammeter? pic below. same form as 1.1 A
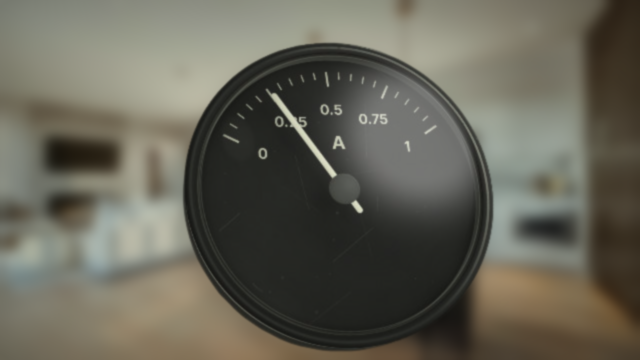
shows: 0.25 A
